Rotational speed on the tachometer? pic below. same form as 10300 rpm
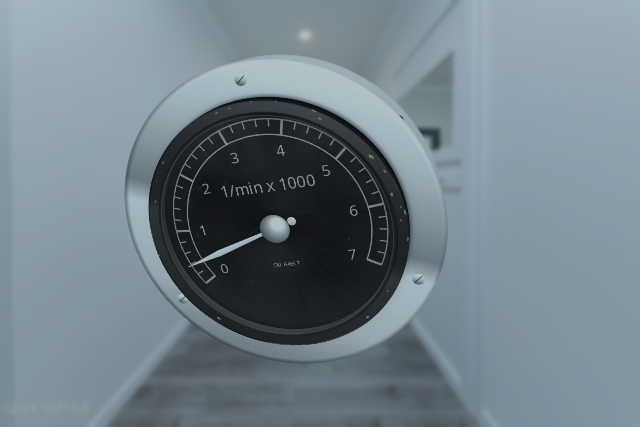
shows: 400 rpm
